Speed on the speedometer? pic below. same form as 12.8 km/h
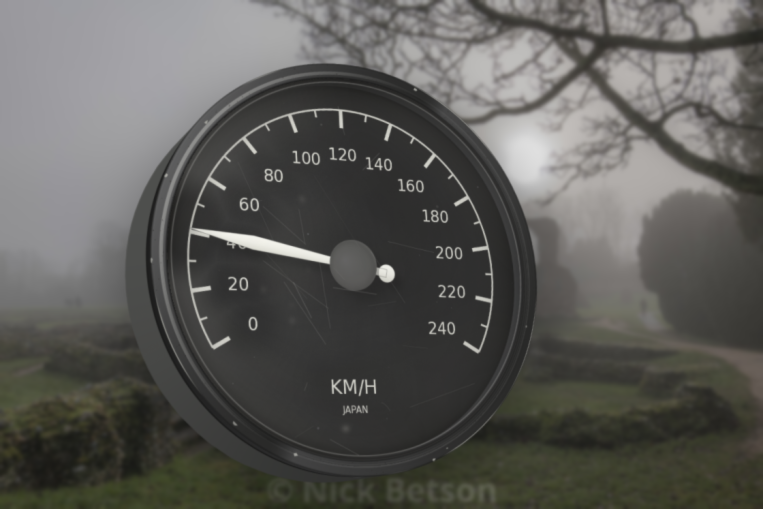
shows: 40 km/h
